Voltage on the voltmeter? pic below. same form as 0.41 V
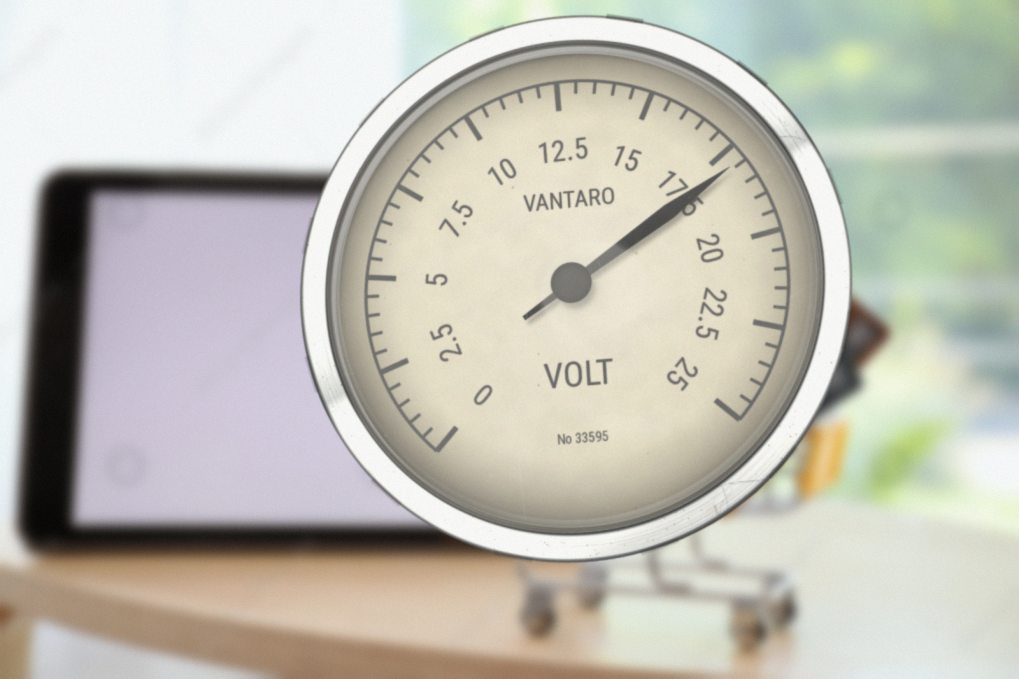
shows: 18 V
